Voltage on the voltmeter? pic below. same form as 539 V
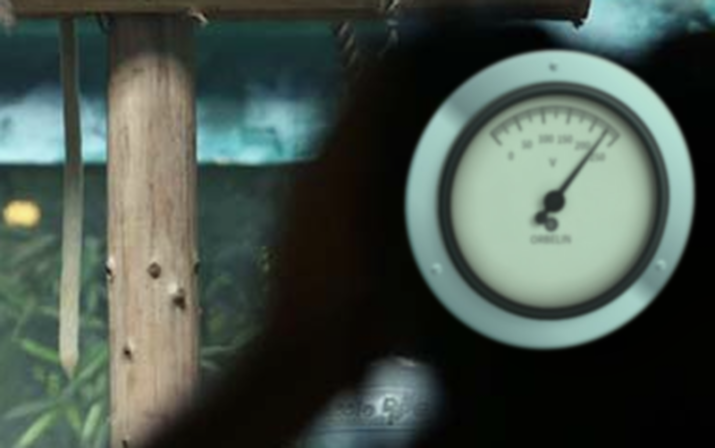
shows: 225 V
